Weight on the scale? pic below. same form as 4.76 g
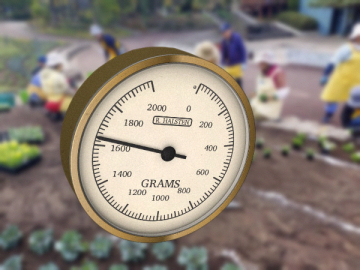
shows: 1640 g
